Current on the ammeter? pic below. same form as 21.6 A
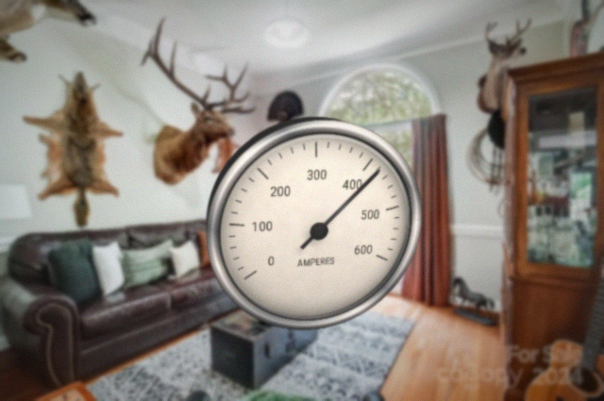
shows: 420 A
